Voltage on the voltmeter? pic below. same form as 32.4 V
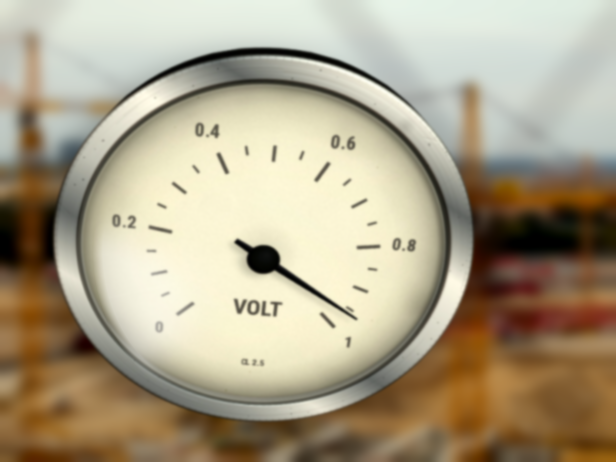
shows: 0.95 V
